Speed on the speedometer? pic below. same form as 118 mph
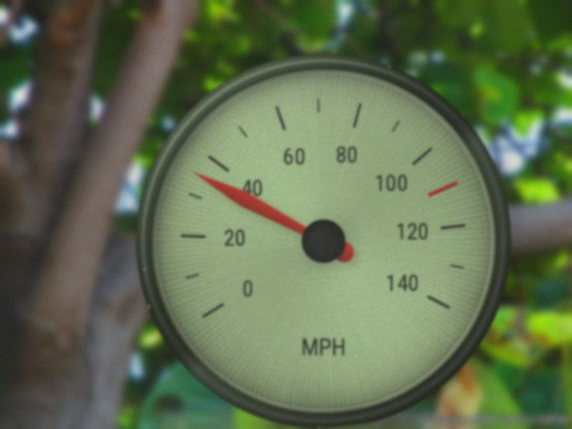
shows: 35 mph
